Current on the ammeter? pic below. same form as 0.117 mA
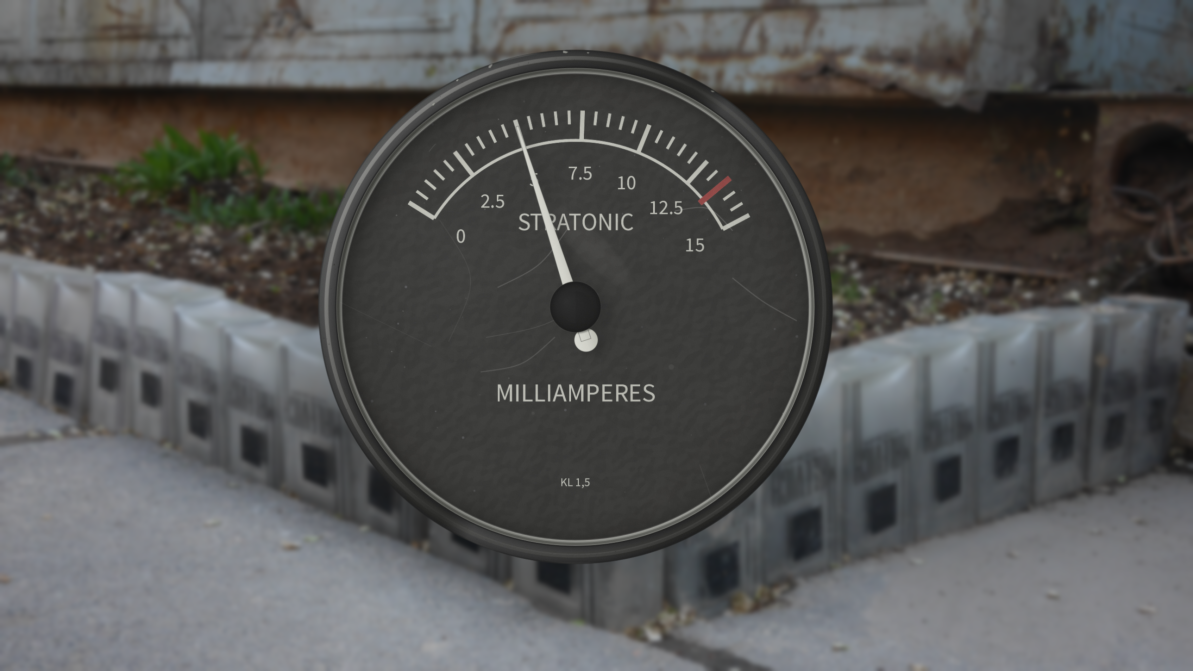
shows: 5 mA
